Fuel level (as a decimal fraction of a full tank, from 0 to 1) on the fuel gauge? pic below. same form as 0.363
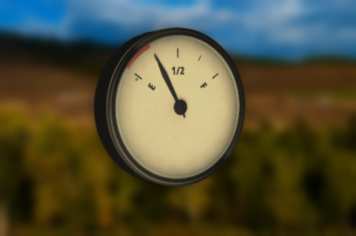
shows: 0.25
